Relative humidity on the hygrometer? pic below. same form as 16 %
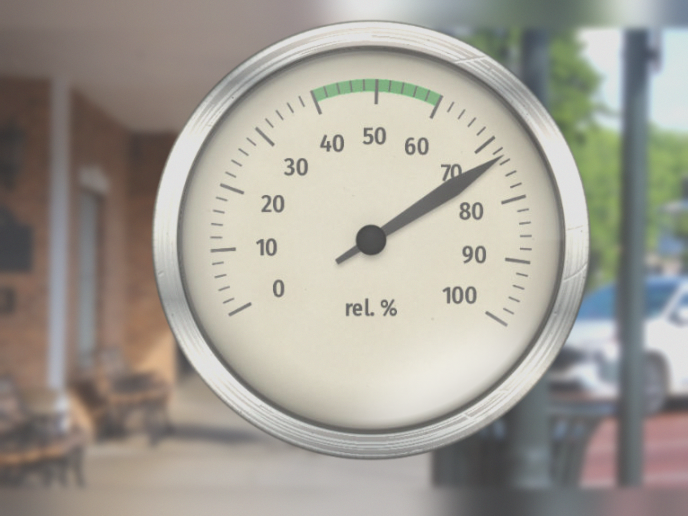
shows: 73 %
